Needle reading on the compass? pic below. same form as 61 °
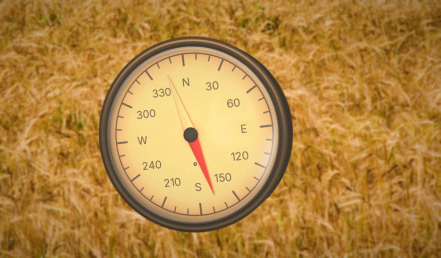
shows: 165 °
